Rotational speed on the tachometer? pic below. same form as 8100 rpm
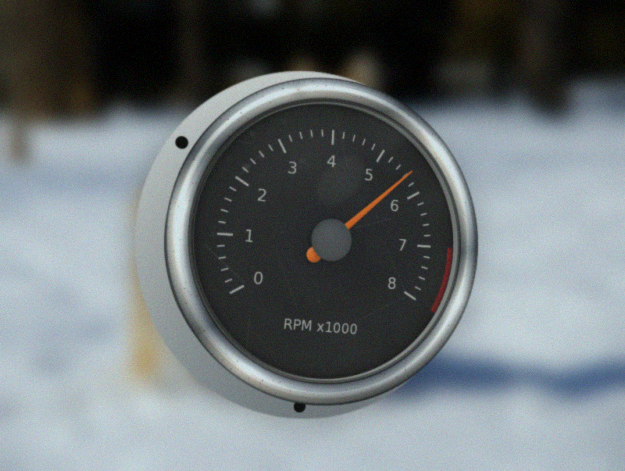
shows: 5600 rpm
